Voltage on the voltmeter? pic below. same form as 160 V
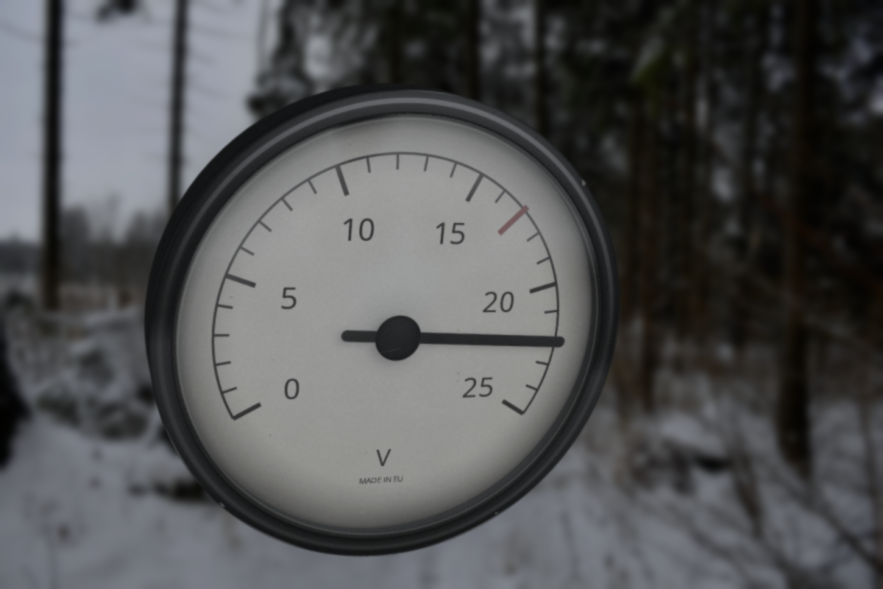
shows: 22 V
